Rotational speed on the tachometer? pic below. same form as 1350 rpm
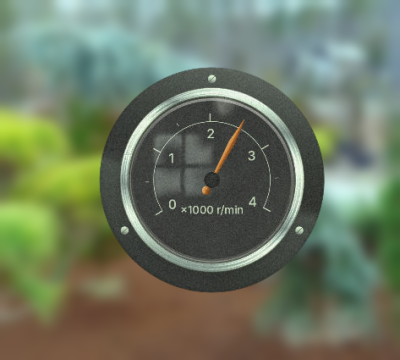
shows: 2500 rpm
